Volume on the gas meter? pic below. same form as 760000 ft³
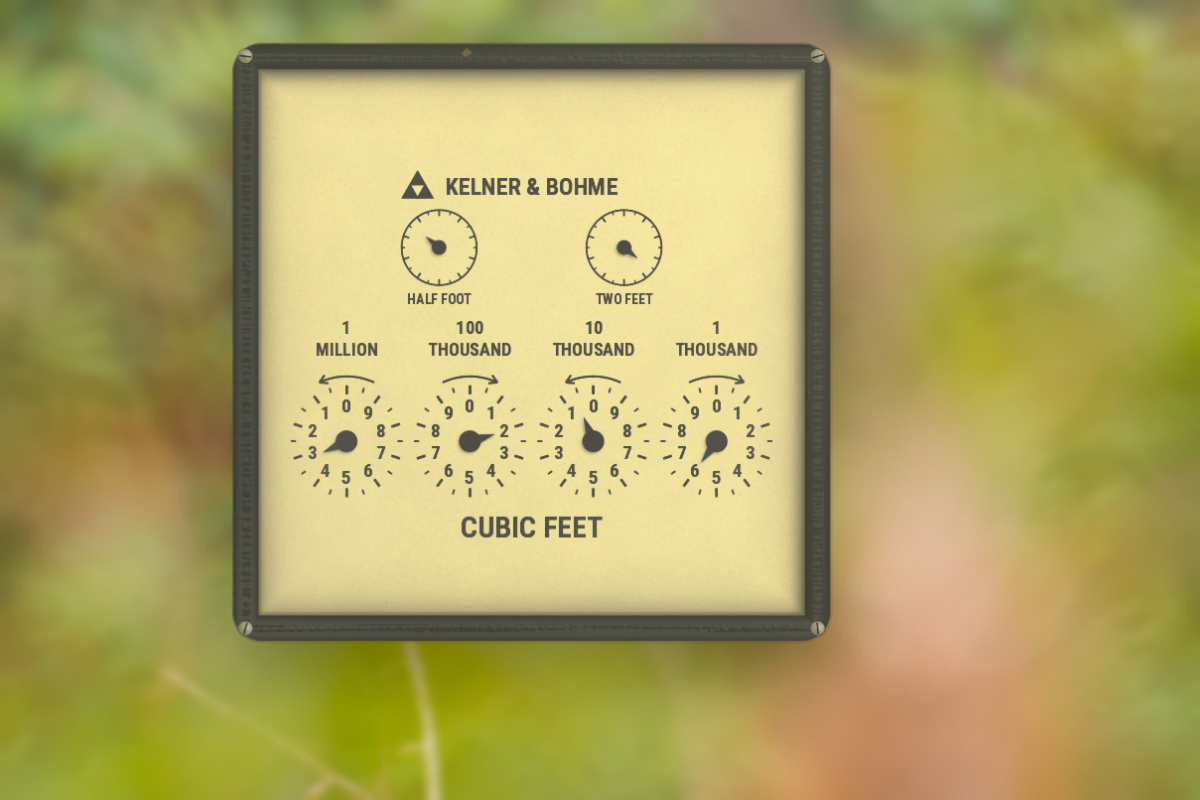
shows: 320600 ft³
